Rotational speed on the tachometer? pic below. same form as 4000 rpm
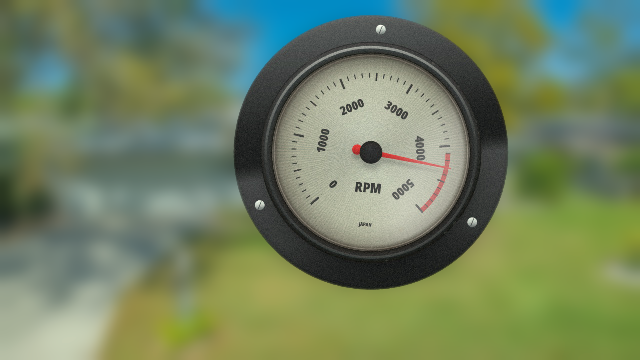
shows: 4300 rpm
